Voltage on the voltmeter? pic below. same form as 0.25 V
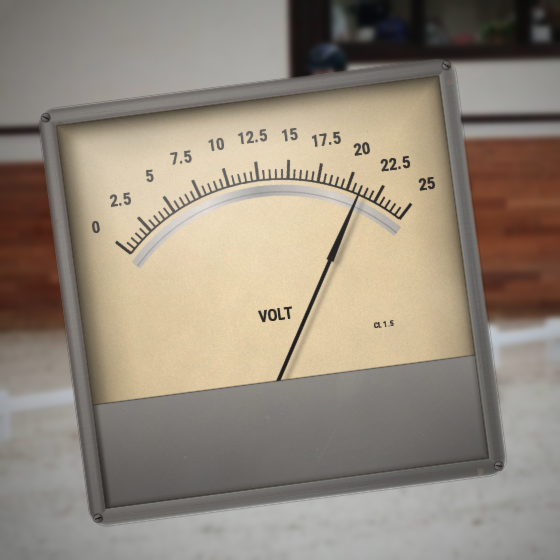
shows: 21 V
